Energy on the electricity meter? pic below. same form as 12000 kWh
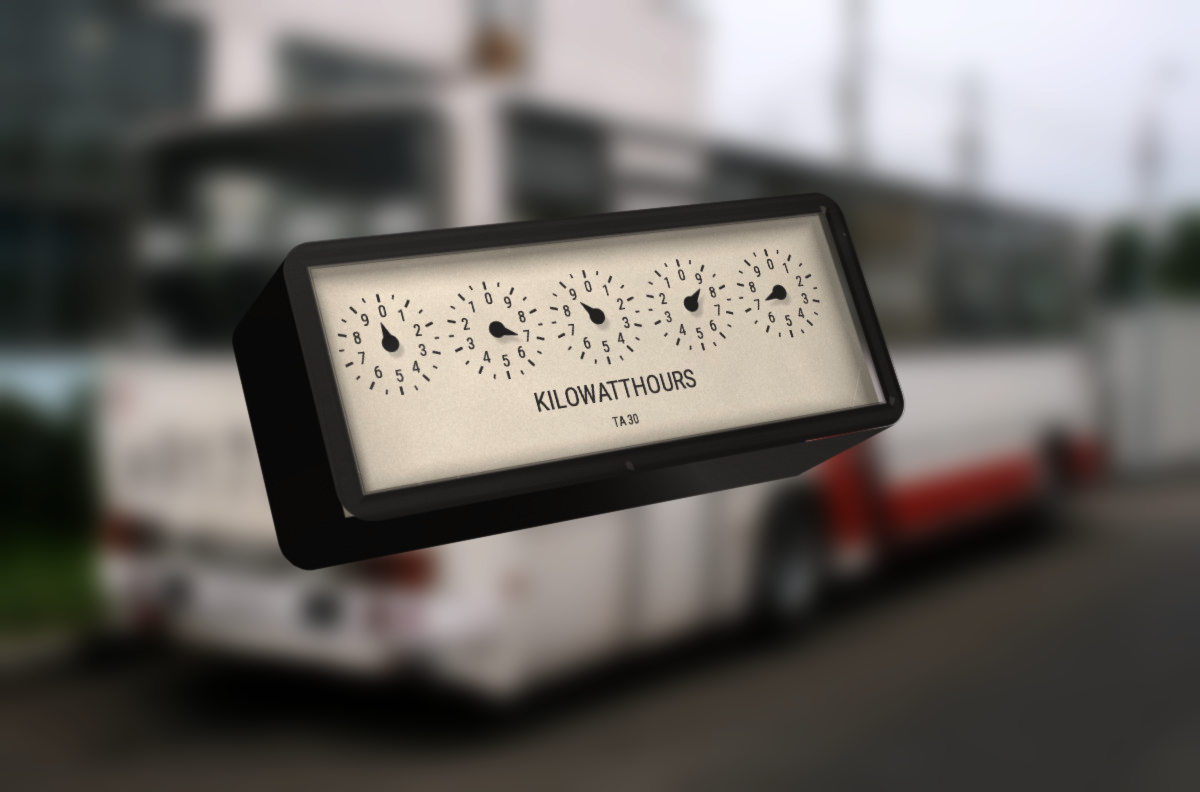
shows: 96887 kWh
